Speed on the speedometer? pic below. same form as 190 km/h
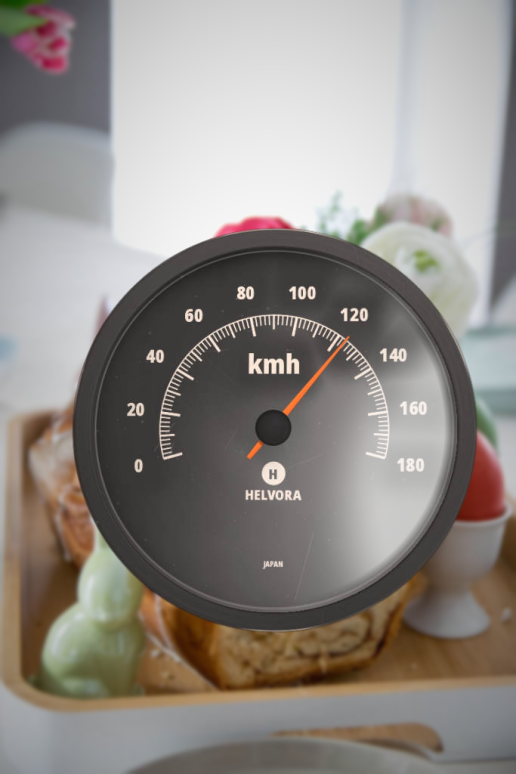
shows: 124 km/h
